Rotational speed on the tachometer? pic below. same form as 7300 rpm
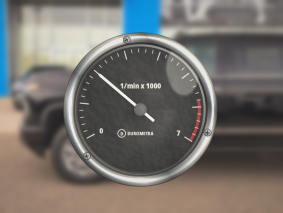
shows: 2000 rpm
